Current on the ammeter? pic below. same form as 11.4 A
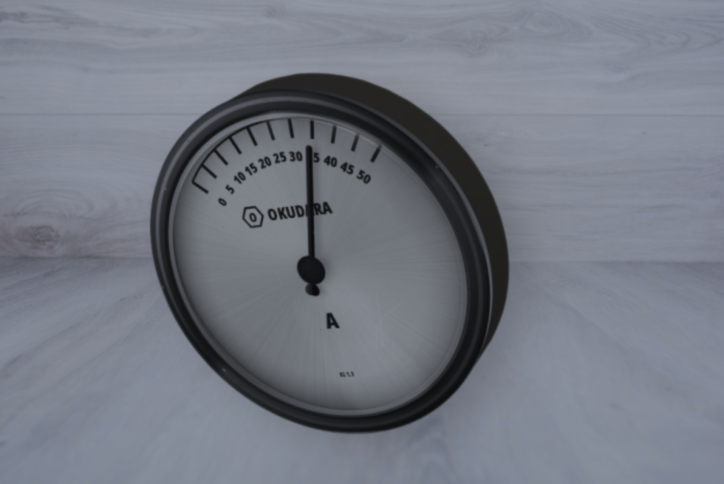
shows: 35 A
